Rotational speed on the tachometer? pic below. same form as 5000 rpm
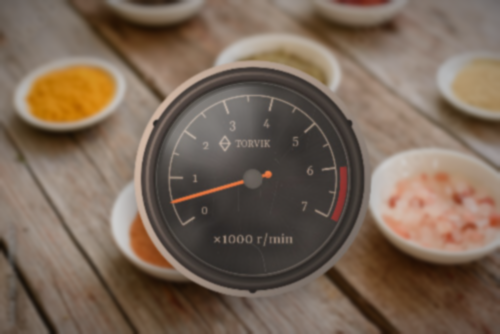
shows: 500 rpm
